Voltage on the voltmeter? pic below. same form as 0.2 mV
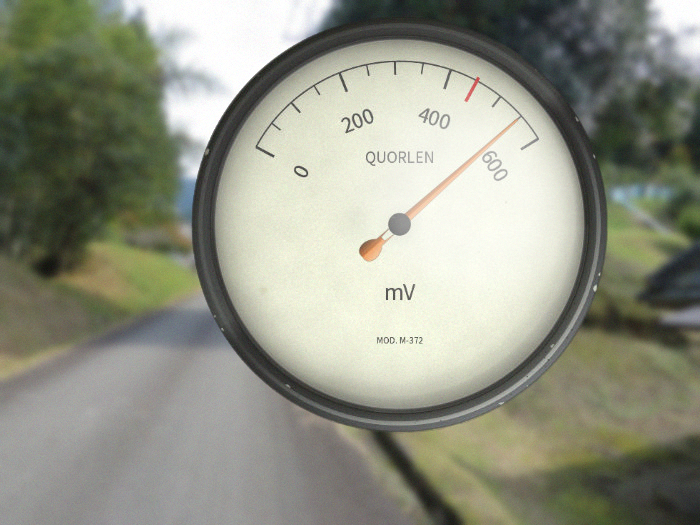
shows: 550 mV
